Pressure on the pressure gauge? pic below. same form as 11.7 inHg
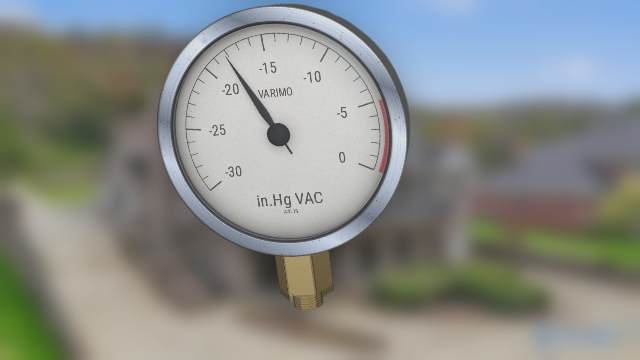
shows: -18 inHg
